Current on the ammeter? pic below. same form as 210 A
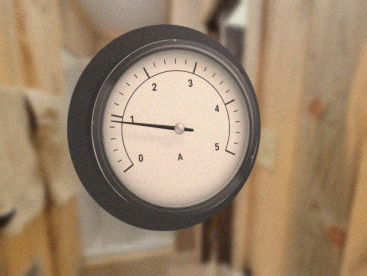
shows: 0.9 A
